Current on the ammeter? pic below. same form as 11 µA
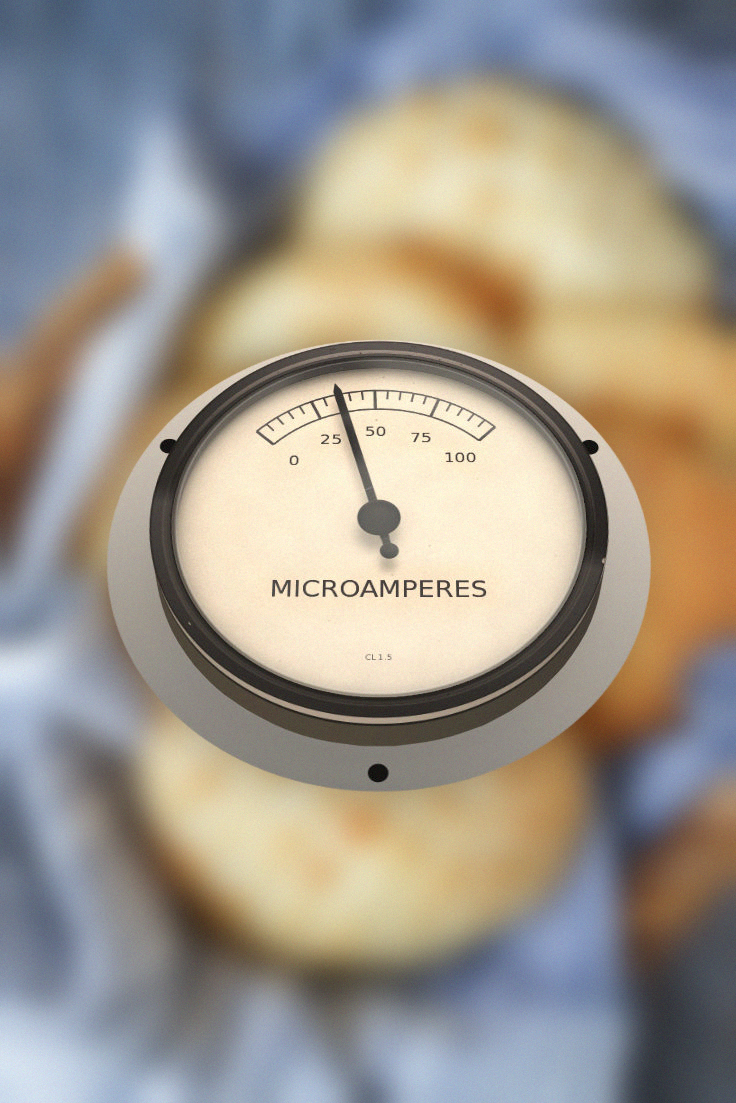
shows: 35 µA
